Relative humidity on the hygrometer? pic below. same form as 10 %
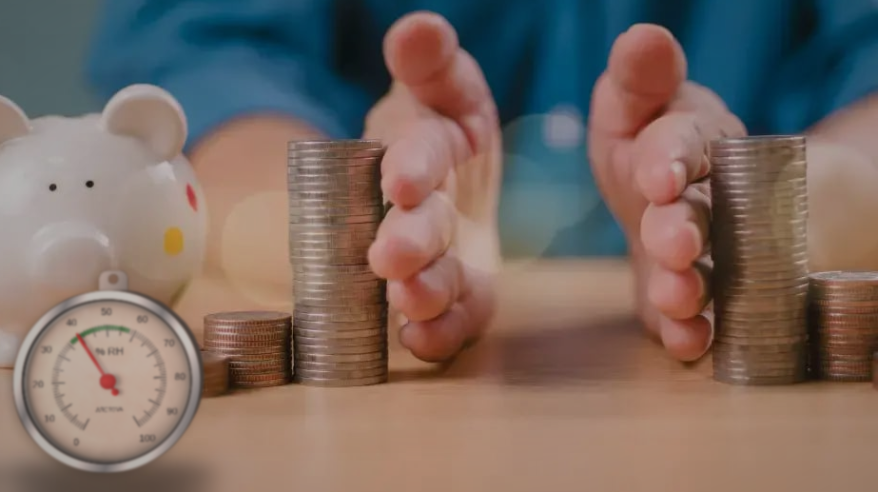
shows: 40 %
